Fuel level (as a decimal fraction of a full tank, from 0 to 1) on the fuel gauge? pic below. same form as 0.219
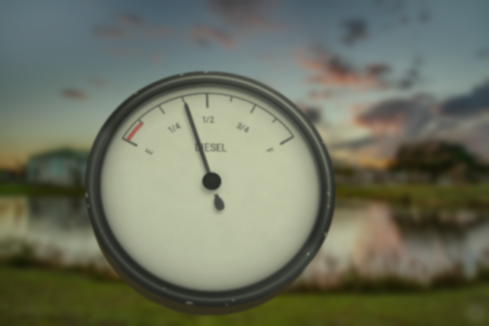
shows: 0.375
